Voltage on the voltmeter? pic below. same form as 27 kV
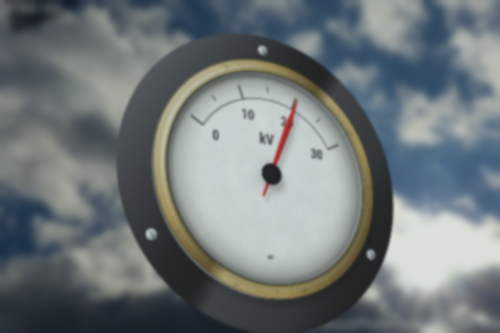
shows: 20 kV
